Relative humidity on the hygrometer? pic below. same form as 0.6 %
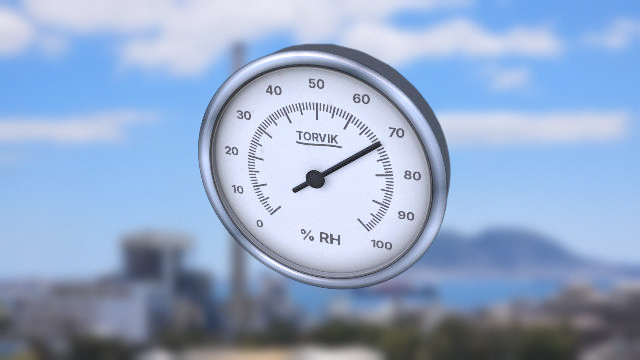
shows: 70 %
